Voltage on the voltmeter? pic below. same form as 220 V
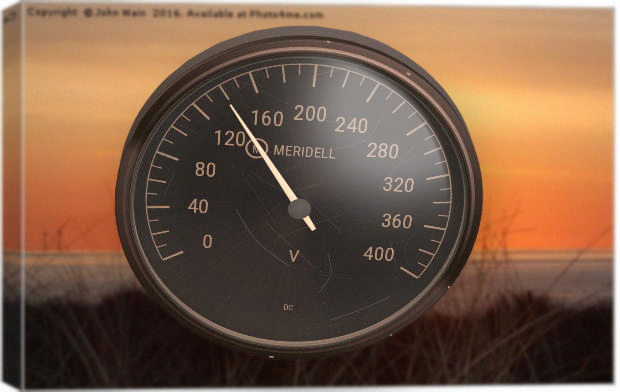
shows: 140 V
